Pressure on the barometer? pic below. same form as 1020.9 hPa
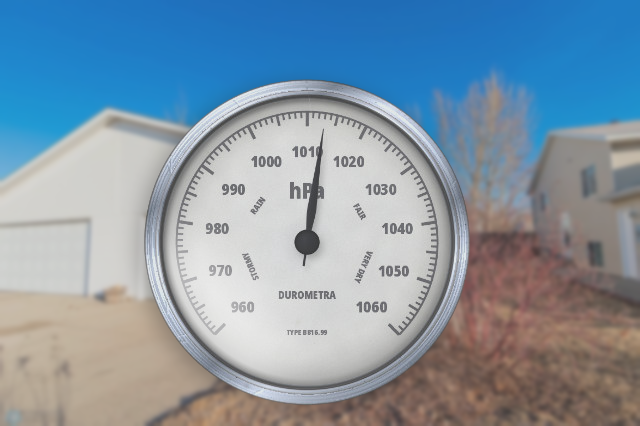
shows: 1013 hPa
